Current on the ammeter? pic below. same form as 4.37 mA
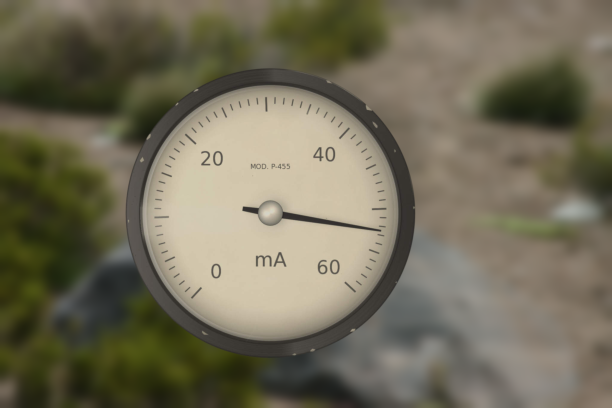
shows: 52.5 mA
